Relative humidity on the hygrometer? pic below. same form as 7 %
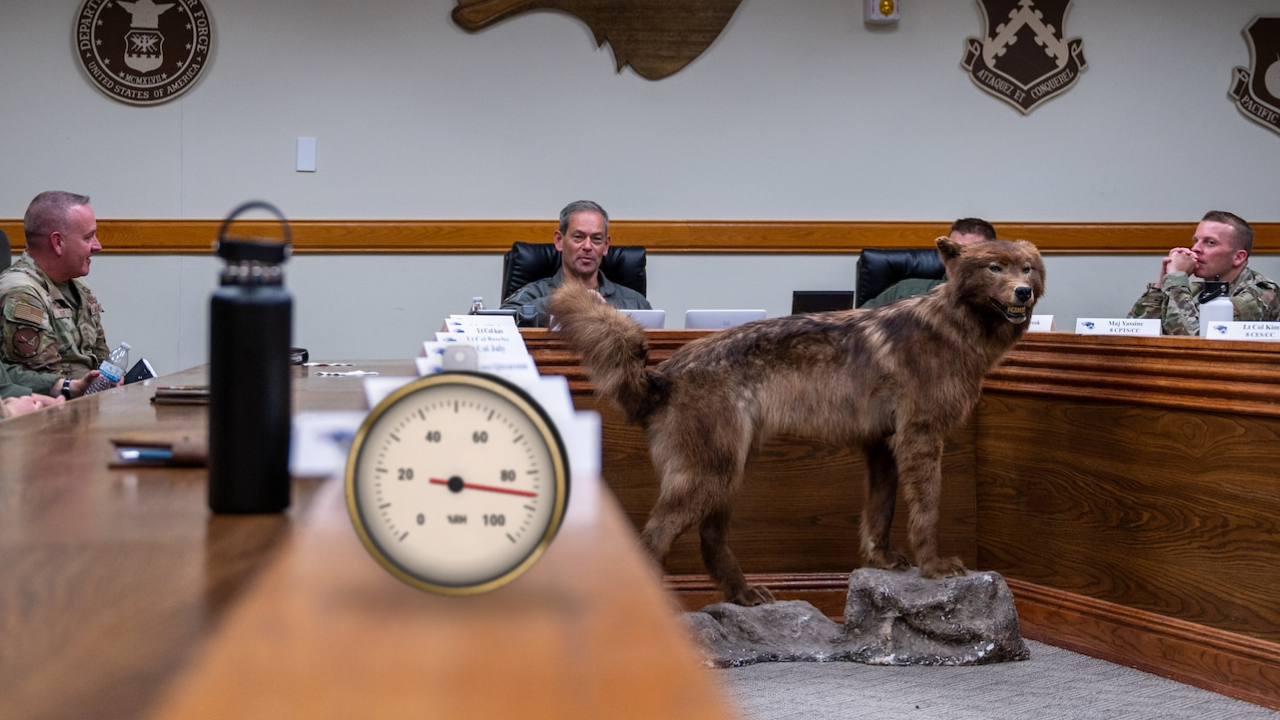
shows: 86 %
